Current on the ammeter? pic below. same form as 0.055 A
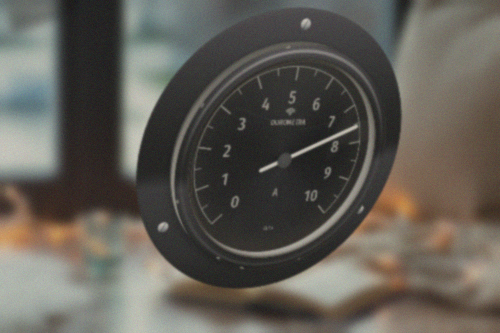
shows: 7.5 A
